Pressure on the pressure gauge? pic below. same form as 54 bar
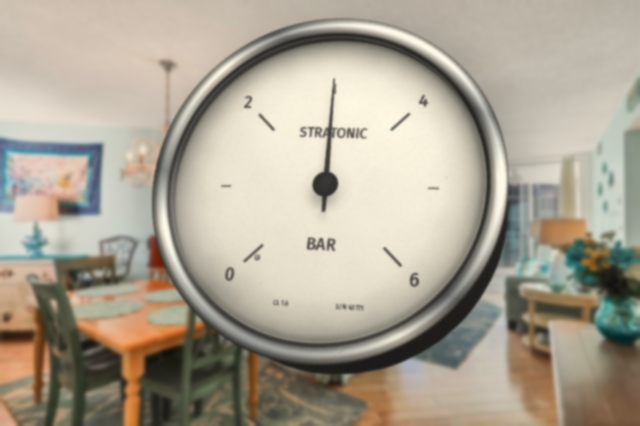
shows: 3 bar
